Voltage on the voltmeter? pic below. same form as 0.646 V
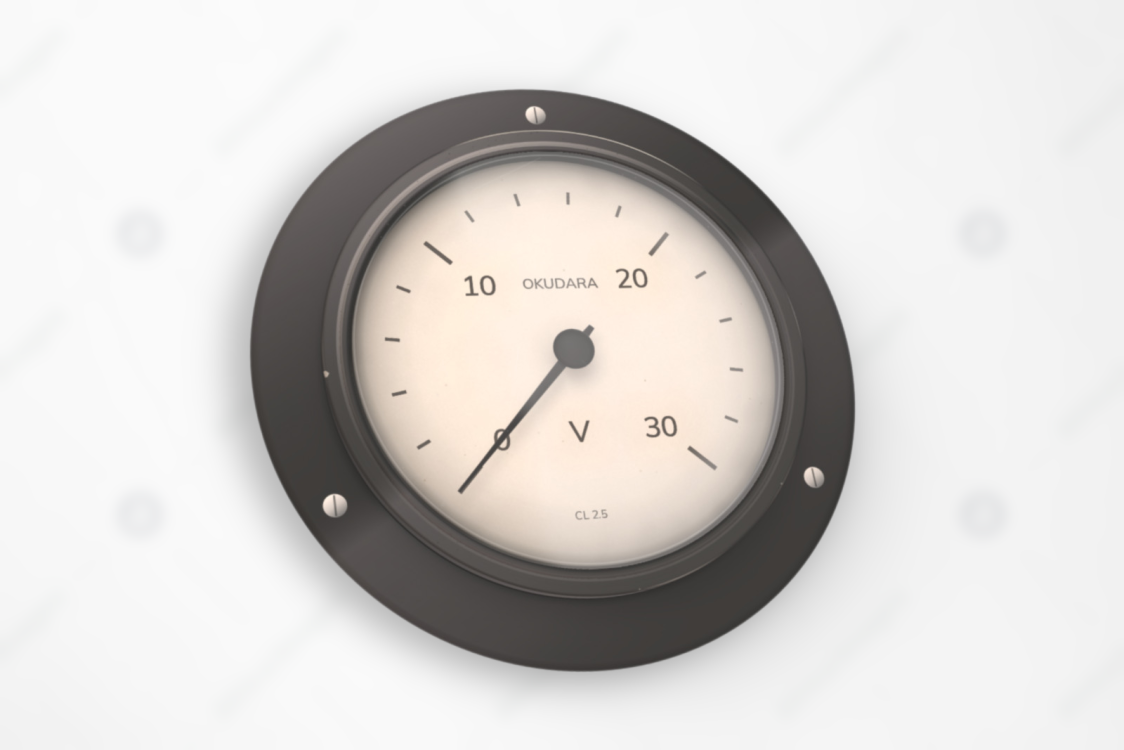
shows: 0 V
